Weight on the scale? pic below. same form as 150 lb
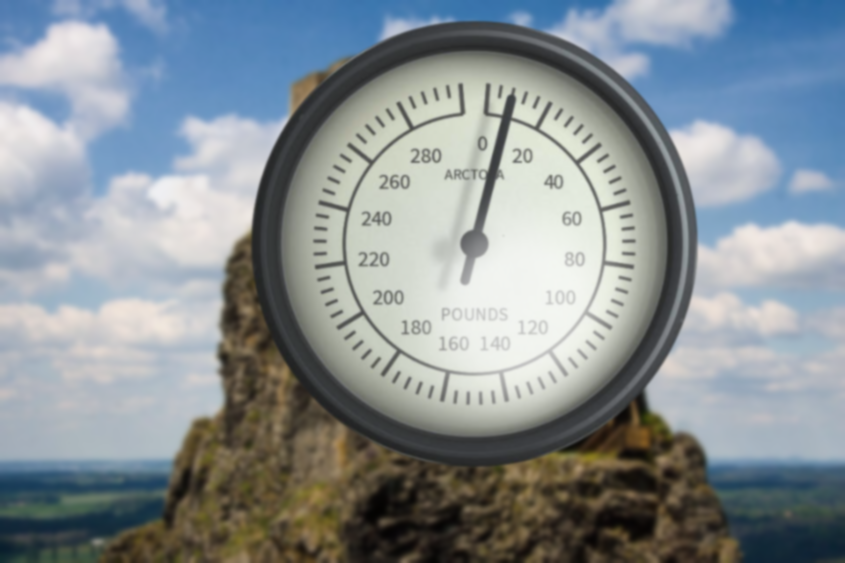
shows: 8 lb
